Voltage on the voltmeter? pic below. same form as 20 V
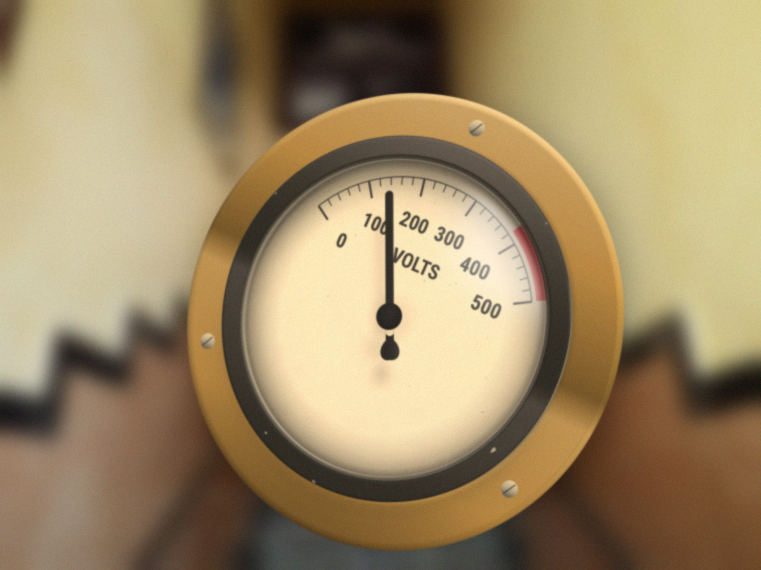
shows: 140 V
